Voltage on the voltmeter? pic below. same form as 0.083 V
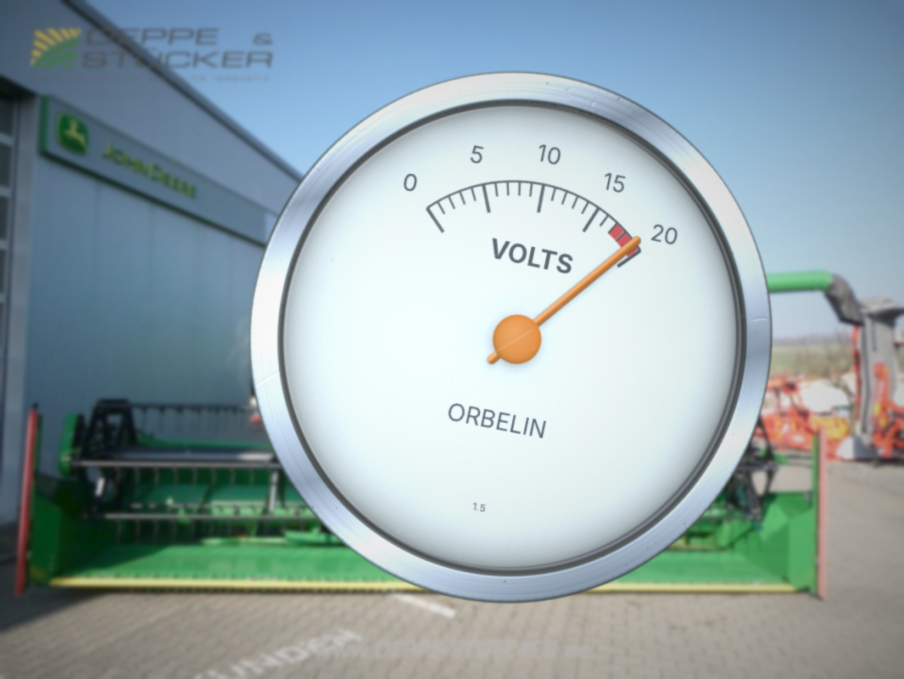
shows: 19 V
